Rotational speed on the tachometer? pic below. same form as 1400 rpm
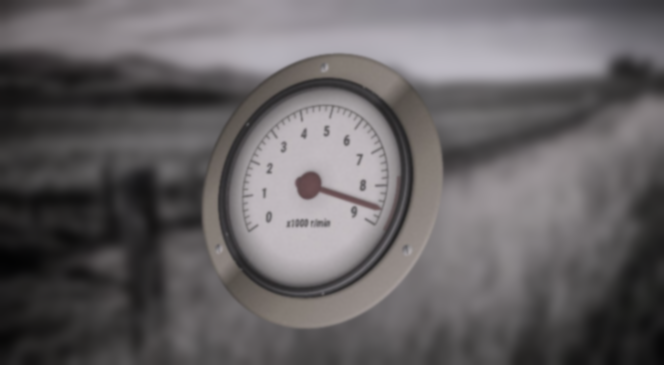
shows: 8600 rpm
